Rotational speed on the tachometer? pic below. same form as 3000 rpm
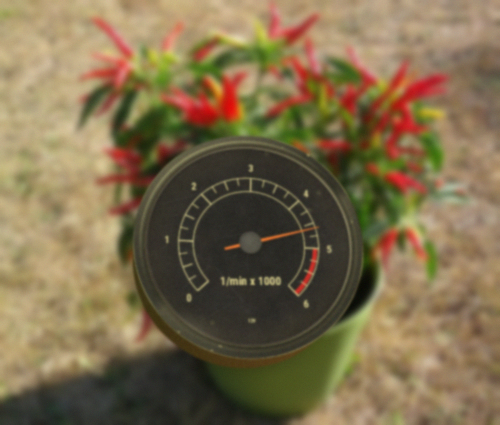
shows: 4625 rpm
